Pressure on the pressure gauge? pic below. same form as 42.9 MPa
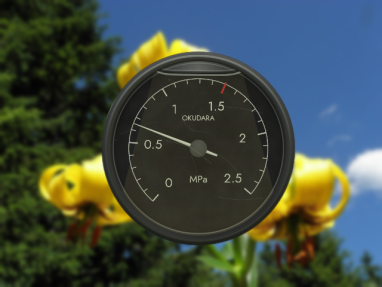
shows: 0.65 MPa
